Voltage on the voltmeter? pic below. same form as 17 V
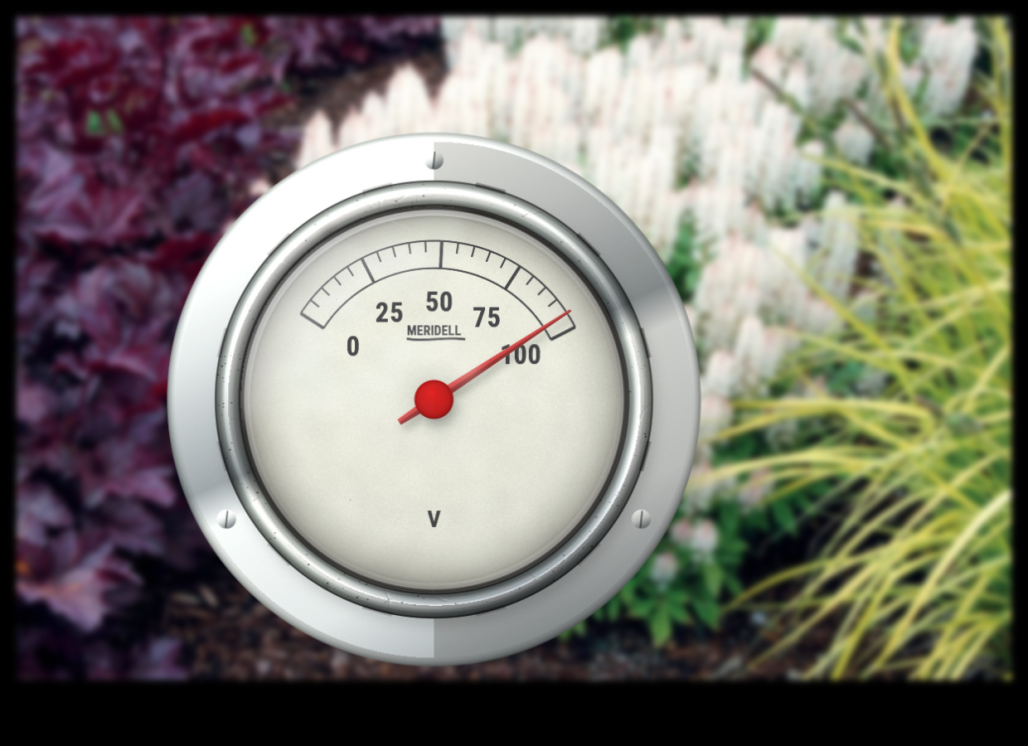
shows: 95 V
